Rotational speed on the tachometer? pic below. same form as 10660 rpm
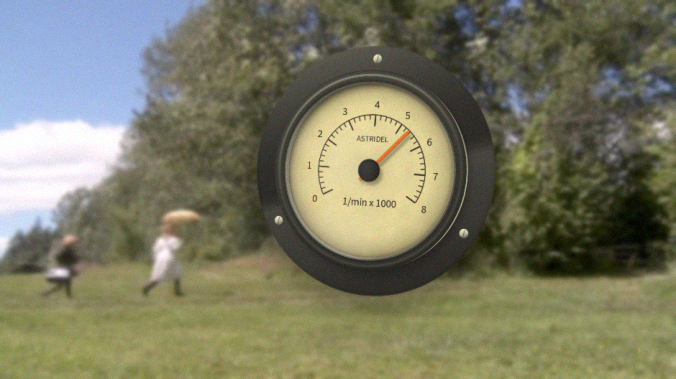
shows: 5400 rpm
